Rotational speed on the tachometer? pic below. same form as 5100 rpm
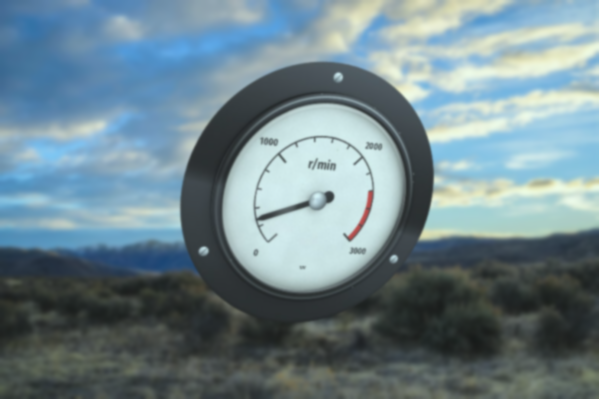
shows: 300 rpm
